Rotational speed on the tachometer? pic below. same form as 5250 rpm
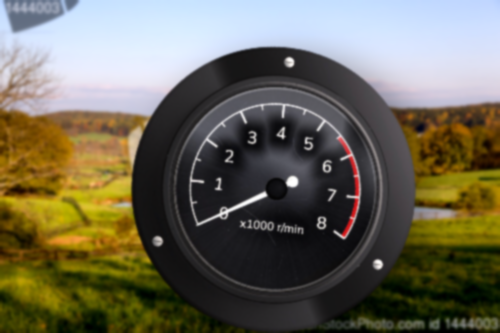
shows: 0 rpm
